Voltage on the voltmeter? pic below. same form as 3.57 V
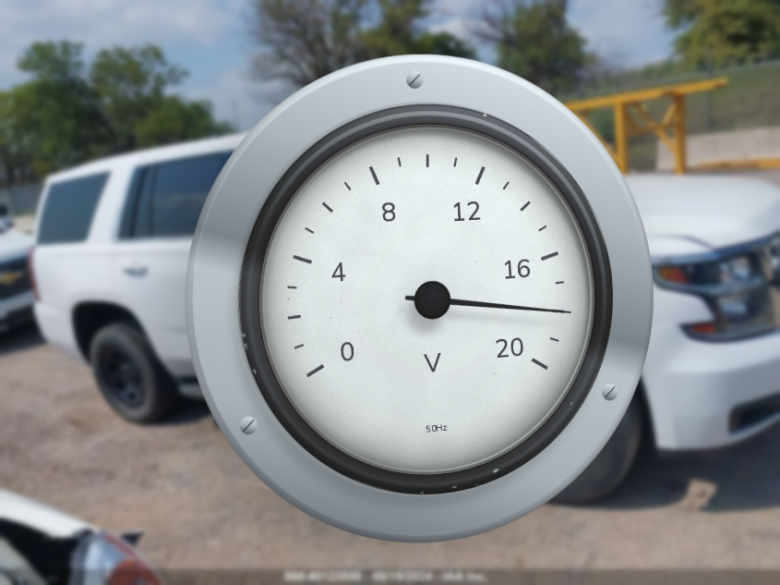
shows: 18 V
